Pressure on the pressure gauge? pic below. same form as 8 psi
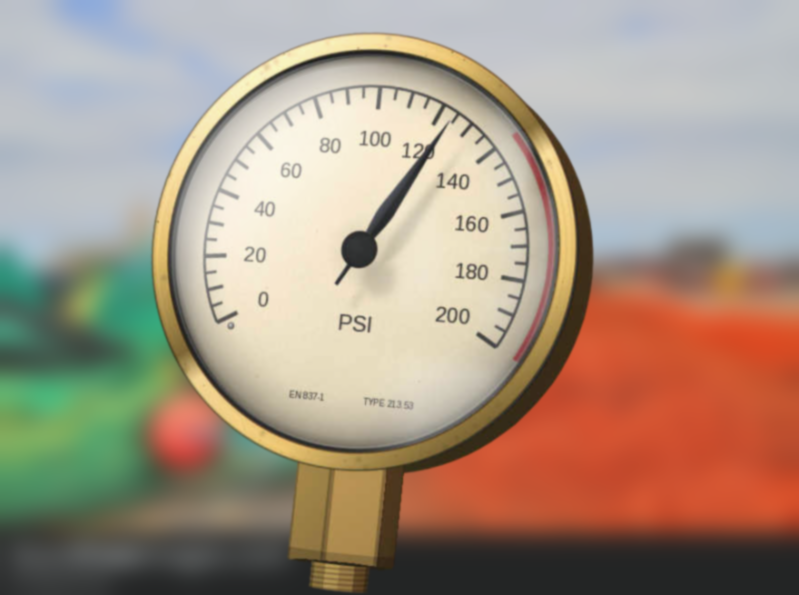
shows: 125 psi
